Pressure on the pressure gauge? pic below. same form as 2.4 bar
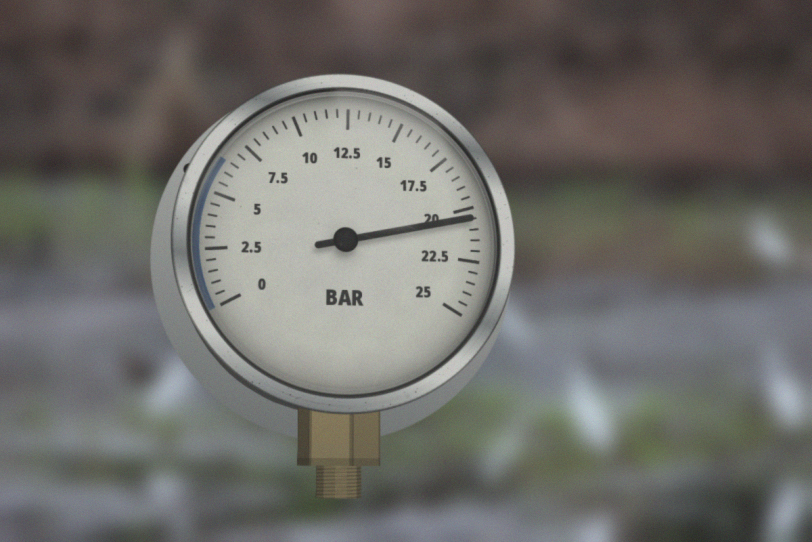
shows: 20.5 bar
